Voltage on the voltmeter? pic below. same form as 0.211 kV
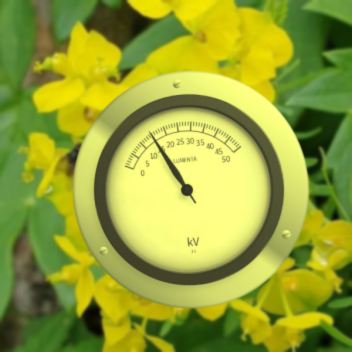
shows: 15 kV
